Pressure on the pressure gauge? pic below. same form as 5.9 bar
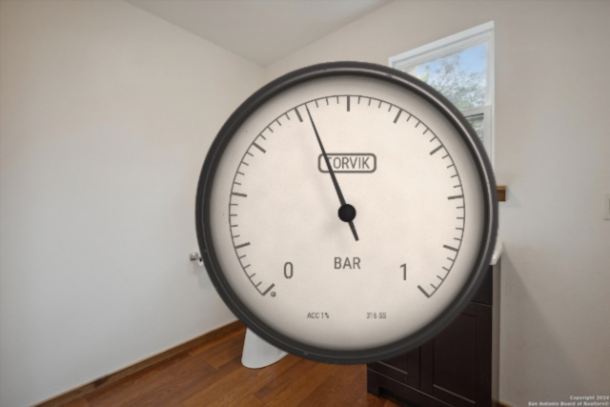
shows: 0.42 bar
